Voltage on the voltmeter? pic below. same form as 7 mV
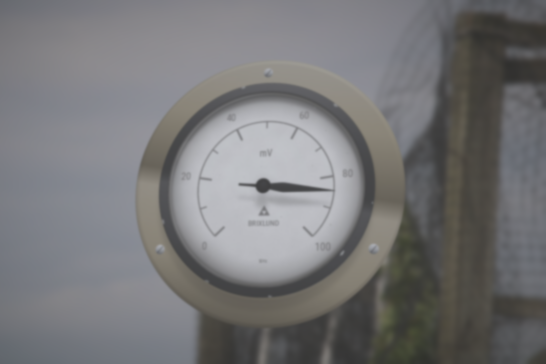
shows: 85 mV
